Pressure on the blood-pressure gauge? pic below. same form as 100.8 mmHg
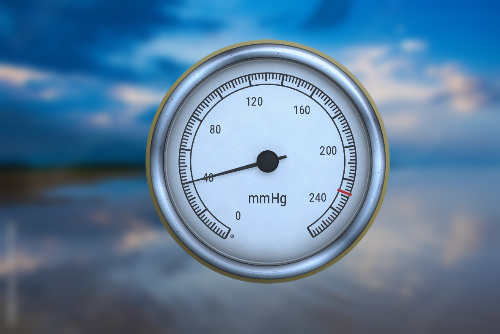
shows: 40 mmHg
